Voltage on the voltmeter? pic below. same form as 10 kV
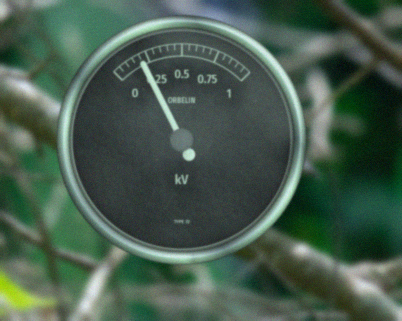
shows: 0.2 kV
